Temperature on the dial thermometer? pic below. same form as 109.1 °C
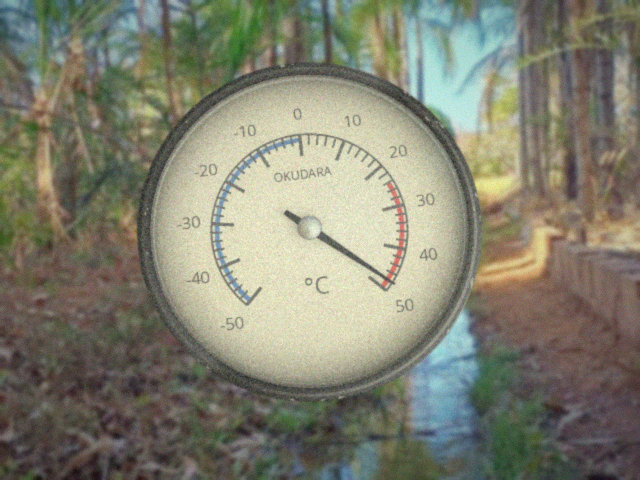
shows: 48 °C
